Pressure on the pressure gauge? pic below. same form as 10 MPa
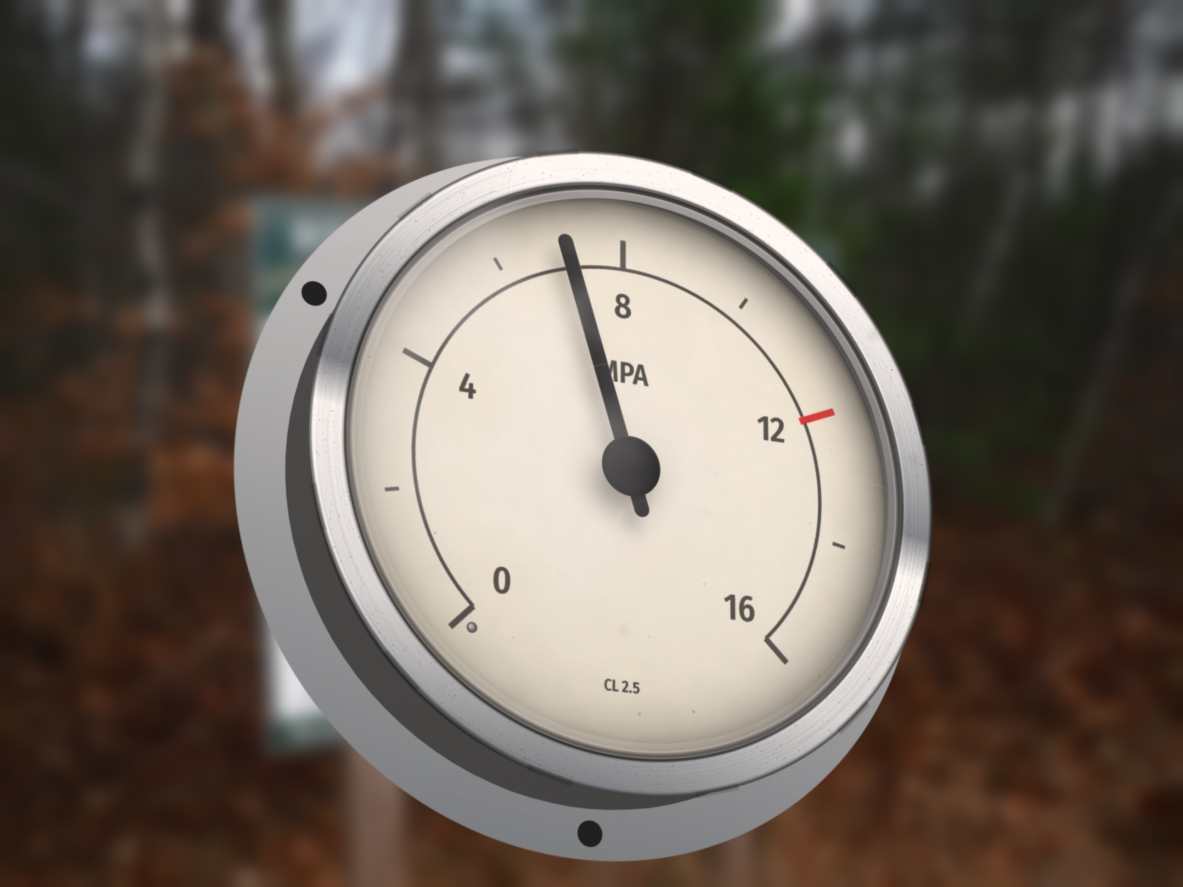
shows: 7 MPa
